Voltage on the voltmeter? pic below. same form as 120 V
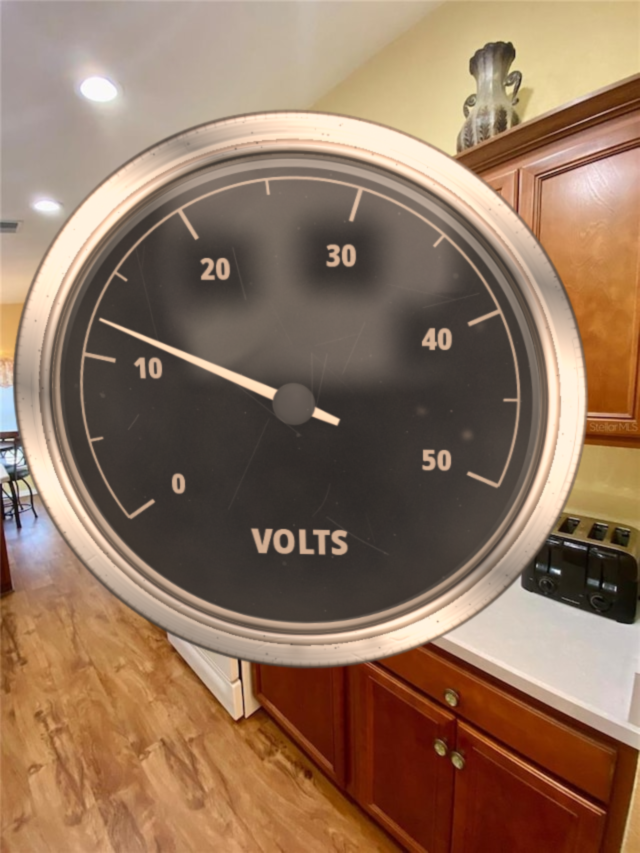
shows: 12.5 V
